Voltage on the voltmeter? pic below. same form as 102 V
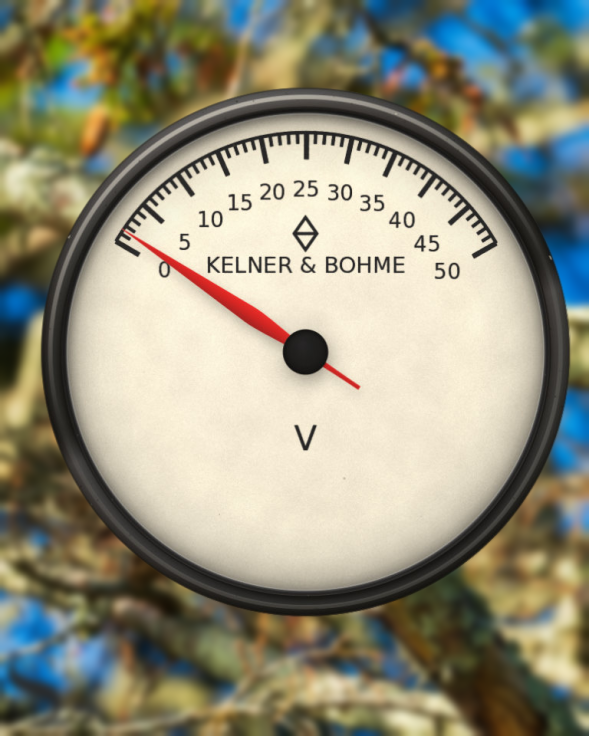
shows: 1.5 V
